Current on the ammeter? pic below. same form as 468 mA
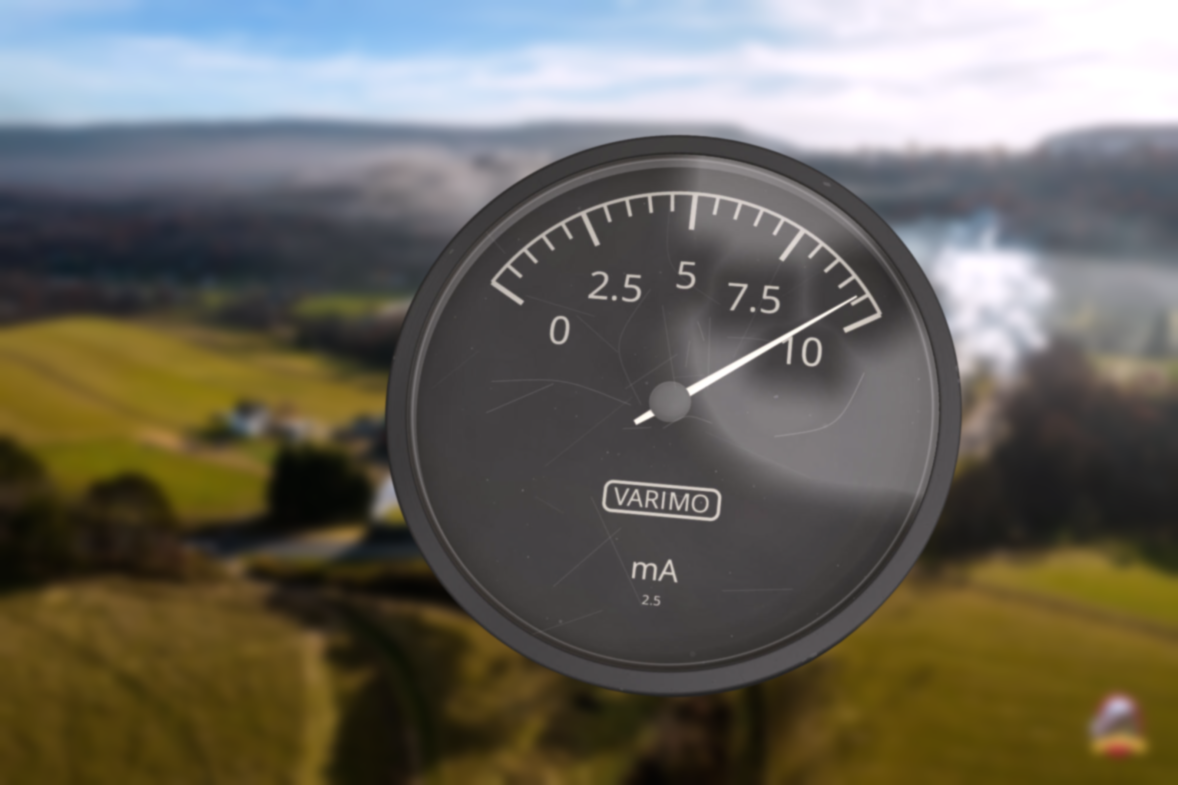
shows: 9.5 mA
